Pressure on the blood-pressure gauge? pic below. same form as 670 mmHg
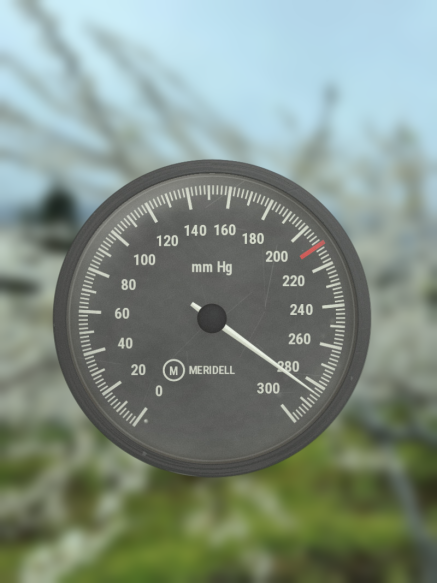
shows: 284 mmHg
